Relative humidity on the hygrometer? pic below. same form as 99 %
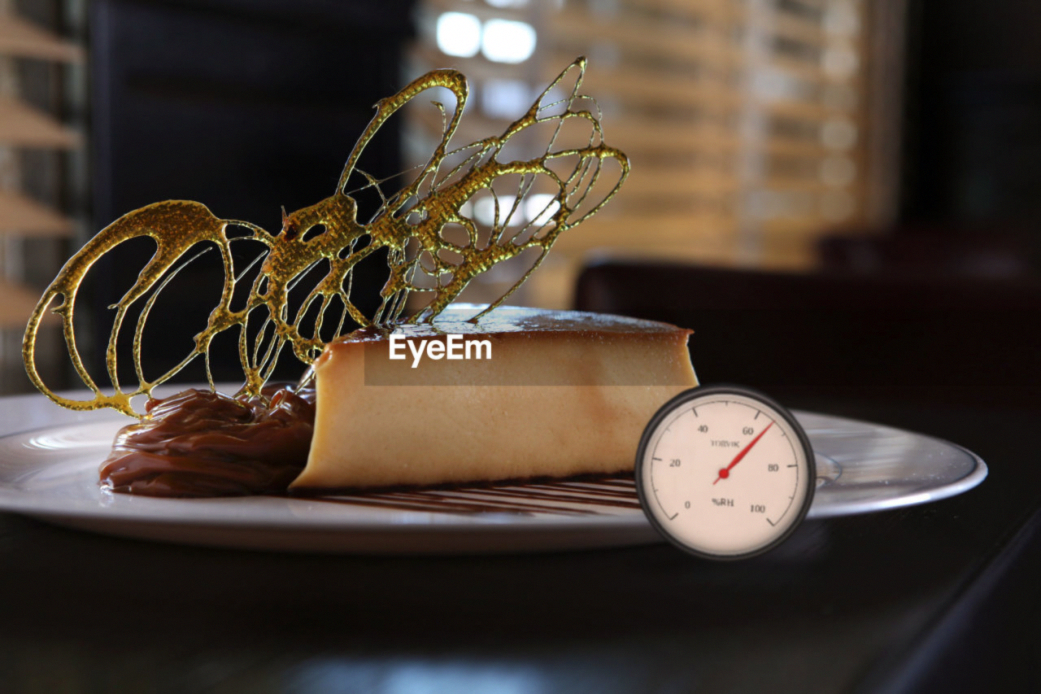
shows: 65 %
